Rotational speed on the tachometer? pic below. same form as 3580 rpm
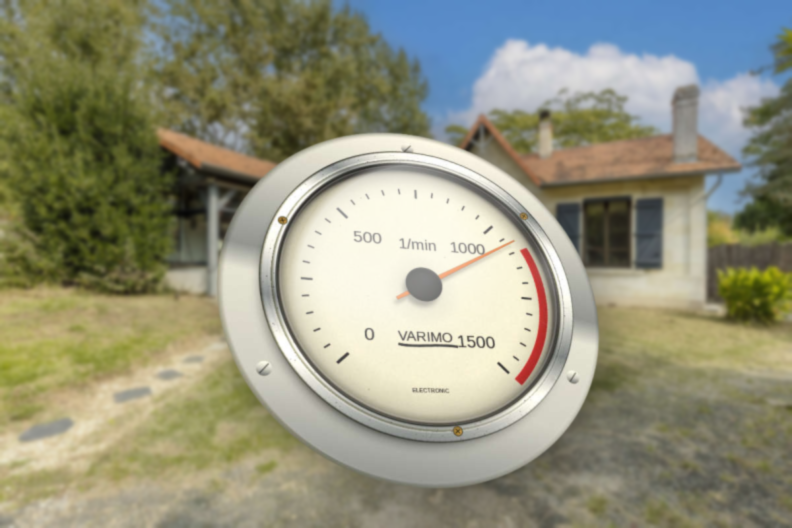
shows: 1075 rpm
